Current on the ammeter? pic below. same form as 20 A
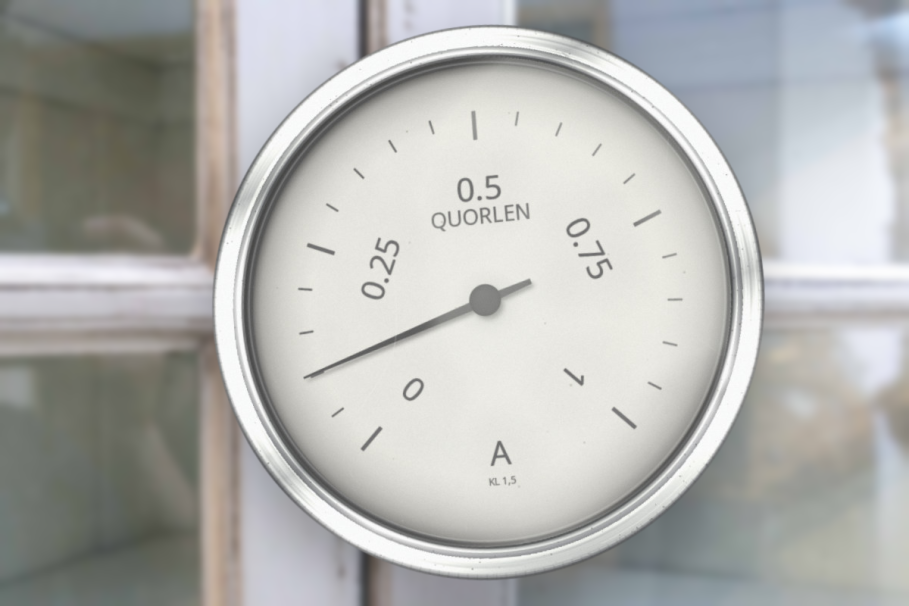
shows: 0.1 A
